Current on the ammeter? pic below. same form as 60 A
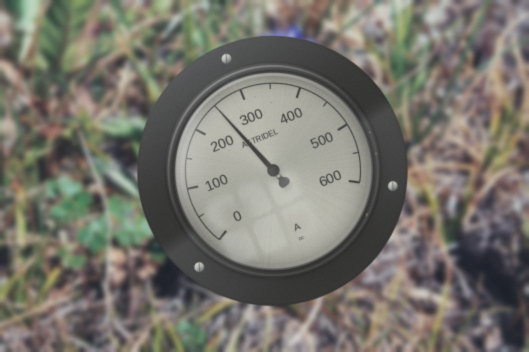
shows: 250 A
